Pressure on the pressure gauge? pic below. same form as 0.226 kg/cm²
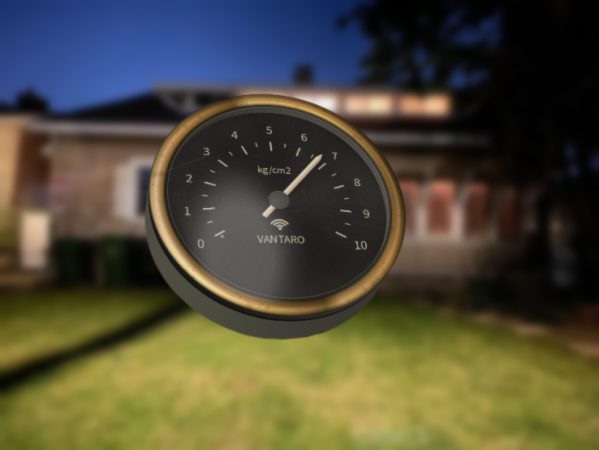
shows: 6.75 kg/cm²
